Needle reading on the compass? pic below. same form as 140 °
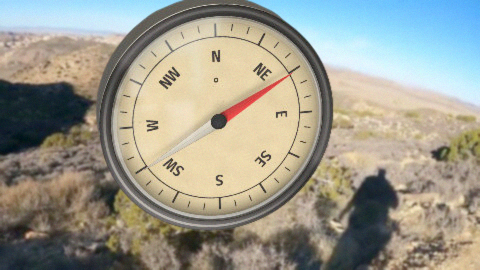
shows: 60 °
